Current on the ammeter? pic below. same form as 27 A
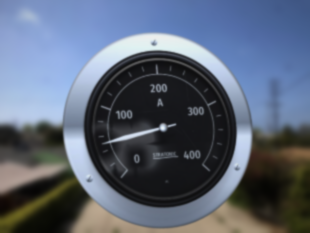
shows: 50 A
